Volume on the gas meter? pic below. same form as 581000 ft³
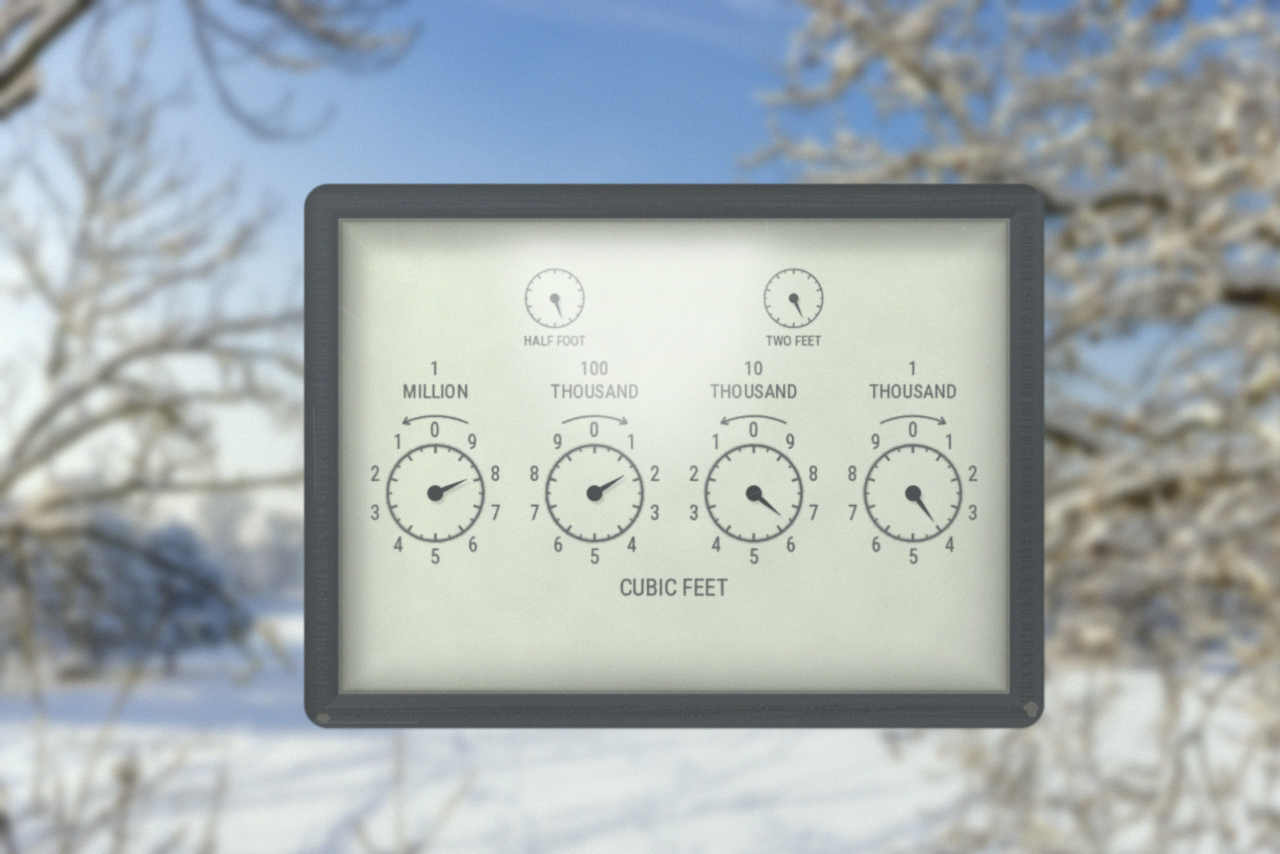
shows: 816400 ft³
